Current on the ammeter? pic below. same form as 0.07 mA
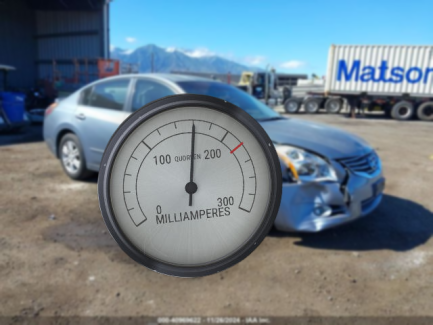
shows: 160 mA
